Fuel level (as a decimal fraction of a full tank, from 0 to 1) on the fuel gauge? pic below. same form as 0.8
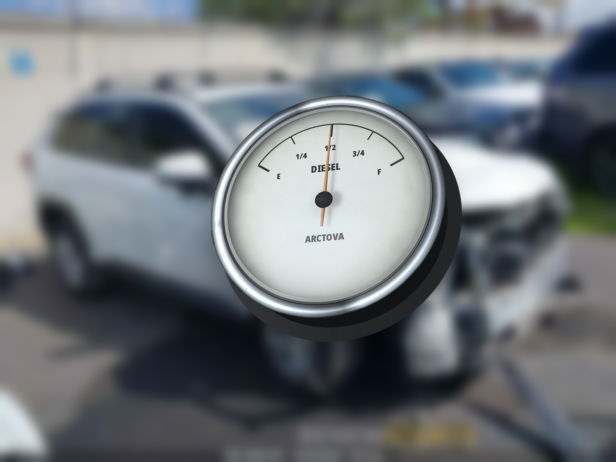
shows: 0.5
